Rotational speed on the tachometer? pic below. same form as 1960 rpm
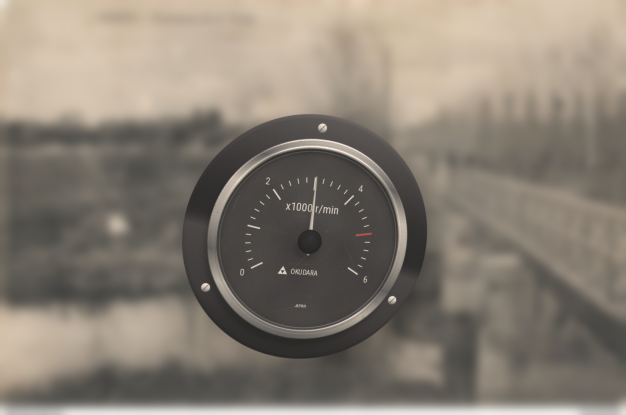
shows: 3000 rpm
